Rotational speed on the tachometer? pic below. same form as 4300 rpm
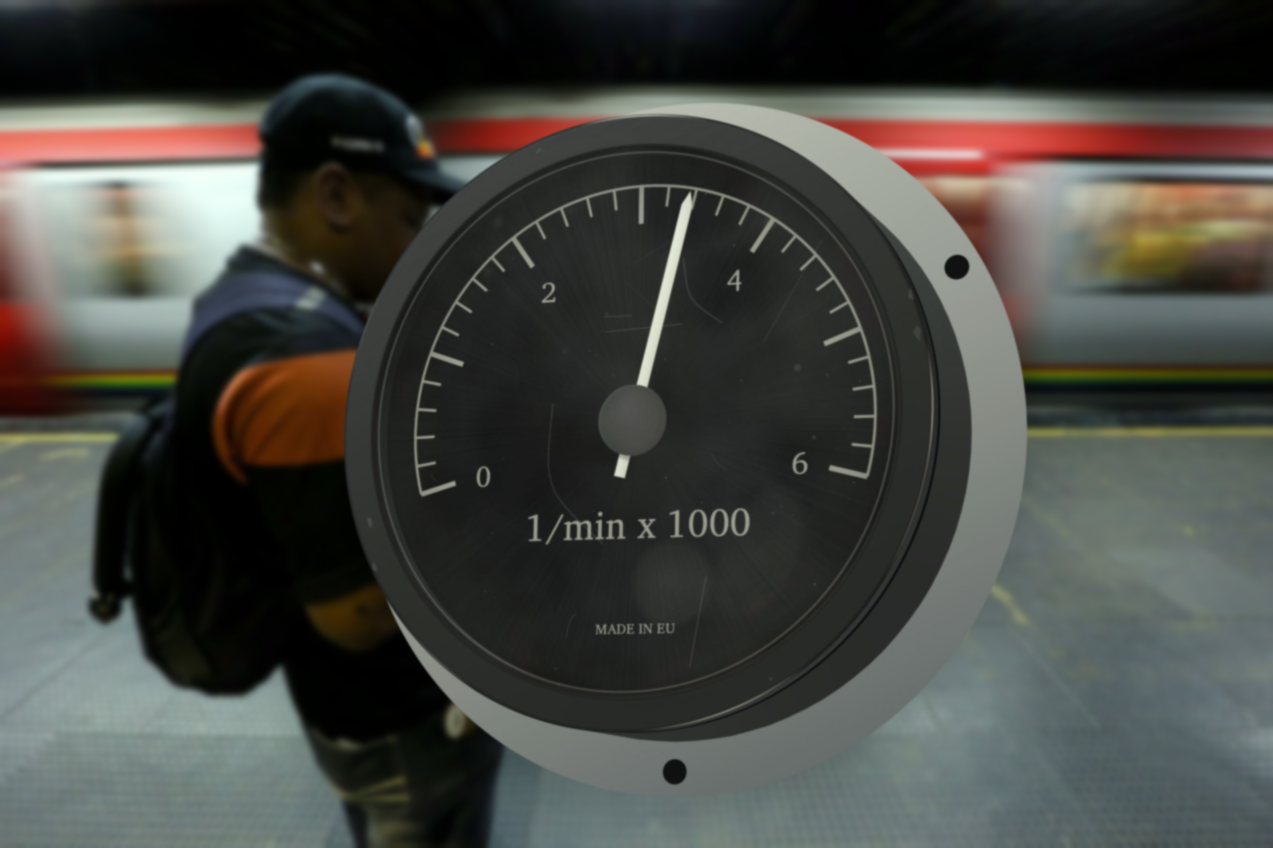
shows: 3400 rpm
